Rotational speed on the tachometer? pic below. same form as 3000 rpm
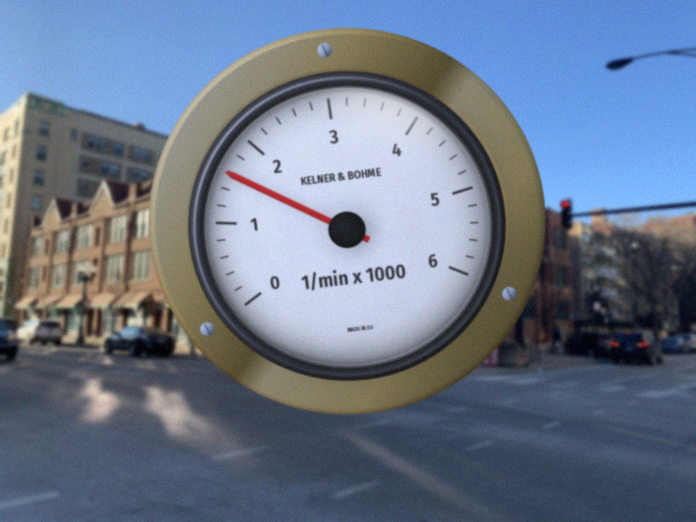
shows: 1600 rpm
